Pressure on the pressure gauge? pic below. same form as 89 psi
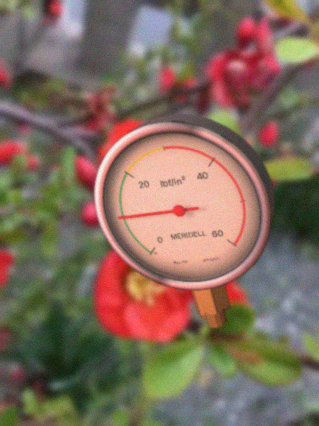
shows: 10 psi
